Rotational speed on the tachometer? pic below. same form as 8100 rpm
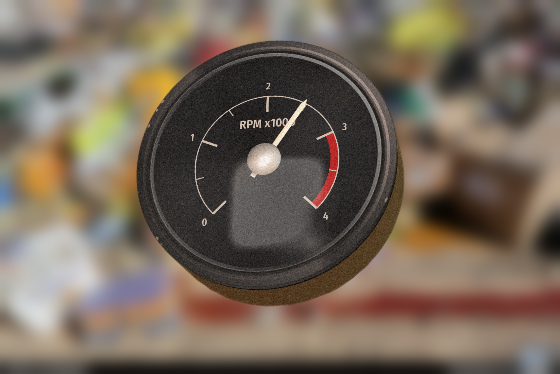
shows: 2500 rpm
